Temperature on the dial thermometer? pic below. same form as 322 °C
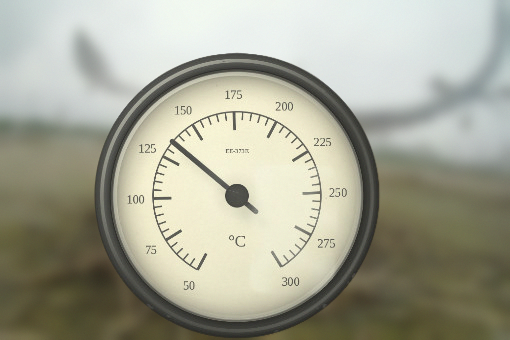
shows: 135 °C
